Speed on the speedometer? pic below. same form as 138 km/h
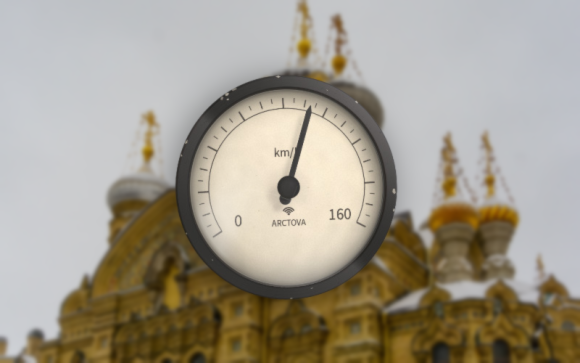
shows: 92.5 km/h
